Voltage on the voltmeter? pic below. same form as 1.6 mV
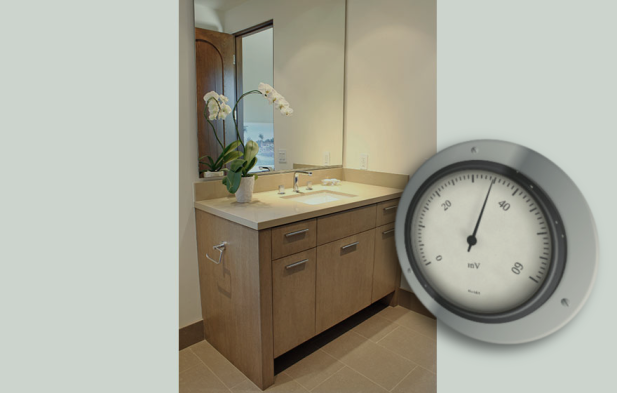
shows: 35 mV
